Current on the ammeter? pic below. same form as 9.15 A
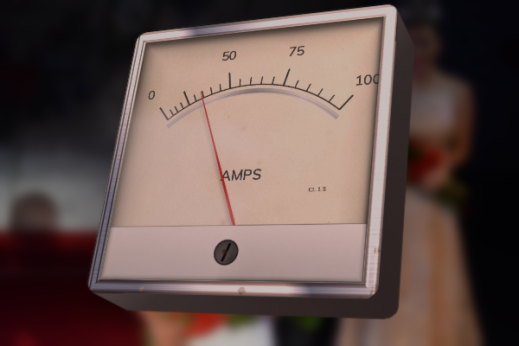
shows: 35 A
